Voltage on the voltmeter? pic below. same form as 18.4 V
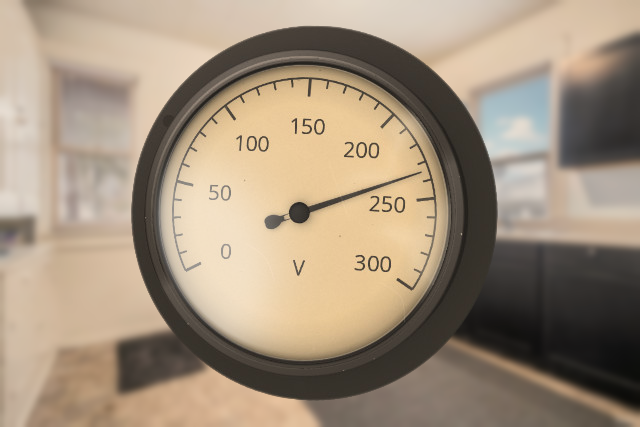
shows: 235 V
